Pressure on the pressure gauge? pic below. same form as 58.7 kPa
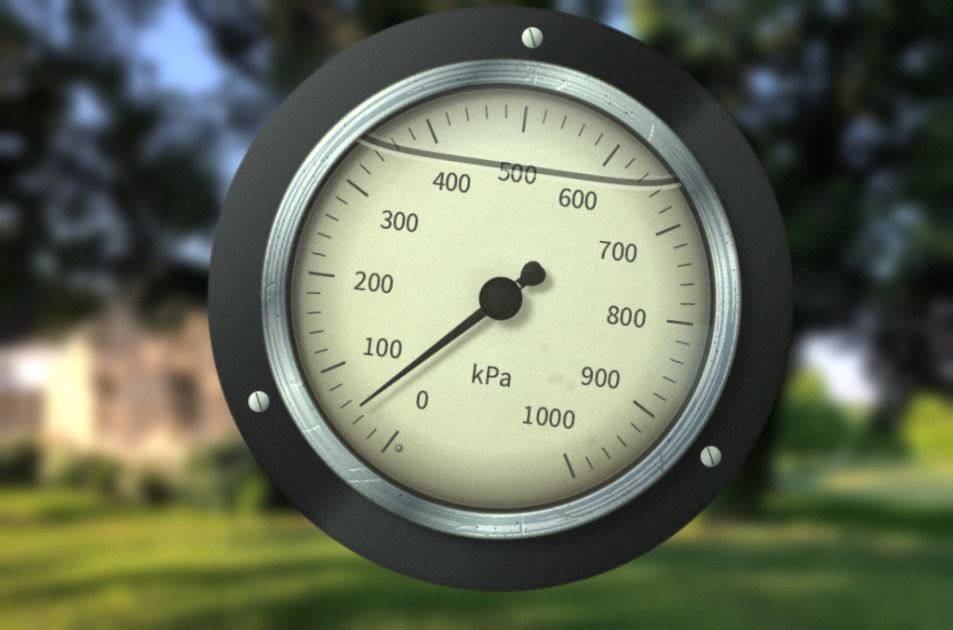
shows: 50 kPa
